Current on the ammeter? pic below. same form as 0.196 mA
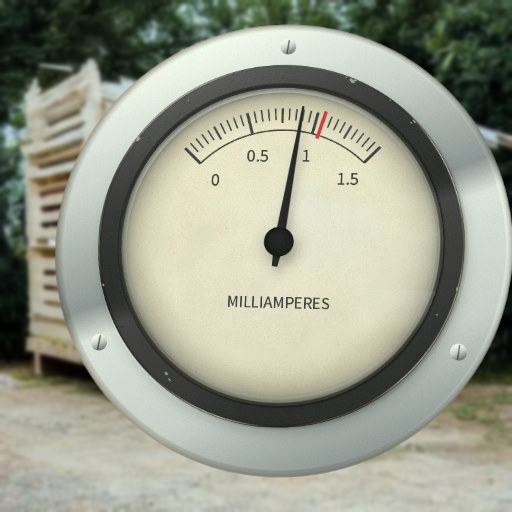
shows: 0.9 mA
